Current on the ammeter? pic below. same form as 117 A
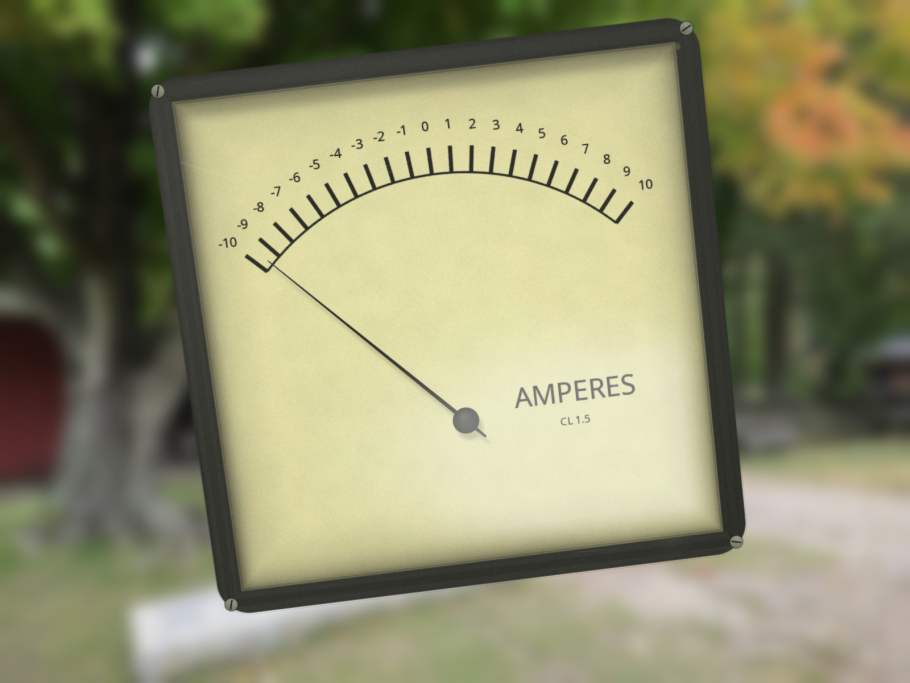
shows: -9.5 A
